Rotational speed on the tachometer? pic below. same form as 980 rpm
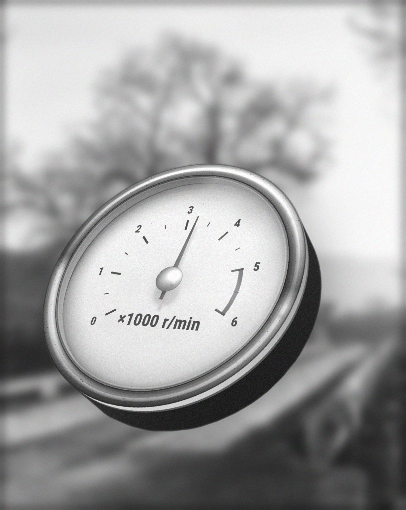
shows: 3250 rpm
